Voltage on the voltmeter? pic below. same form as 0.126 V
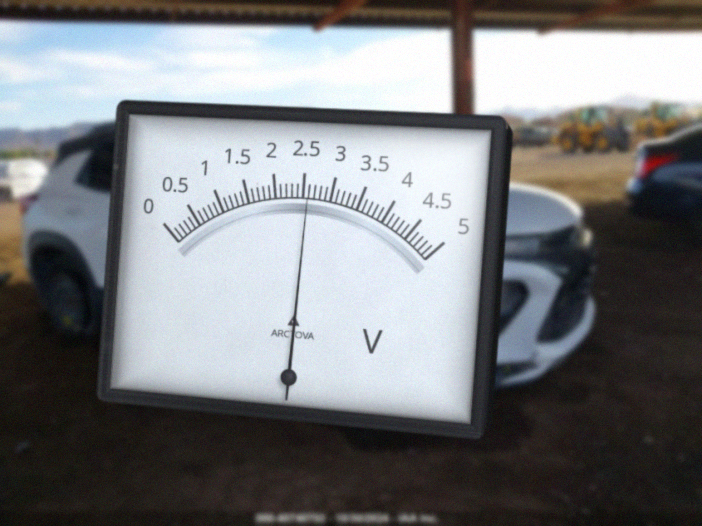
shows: 2.6 V
